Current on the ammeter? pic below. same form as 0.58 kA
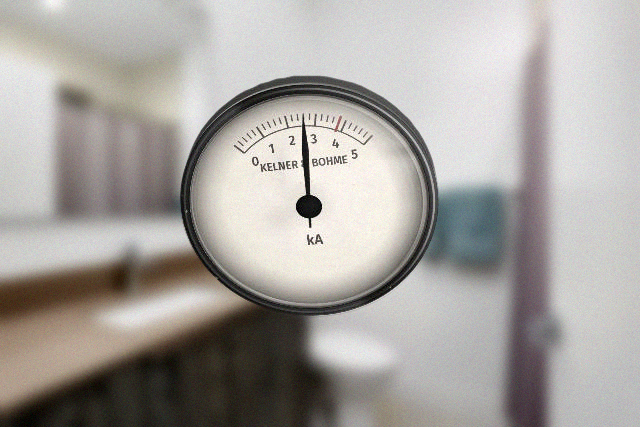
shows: 2.6 kA
